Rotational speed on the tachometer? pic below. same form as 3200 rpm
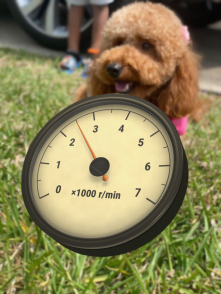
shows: 2500 rpm
